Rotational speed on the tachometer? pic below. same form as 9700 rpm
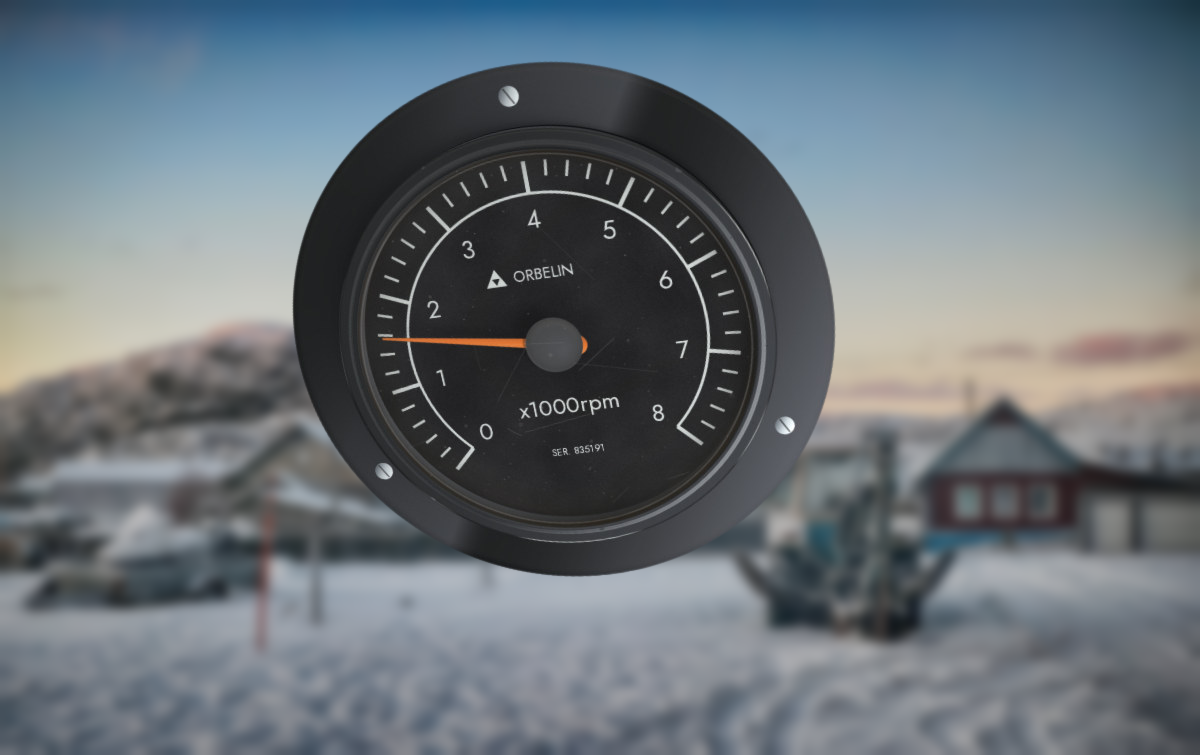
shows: 1600 rpm
